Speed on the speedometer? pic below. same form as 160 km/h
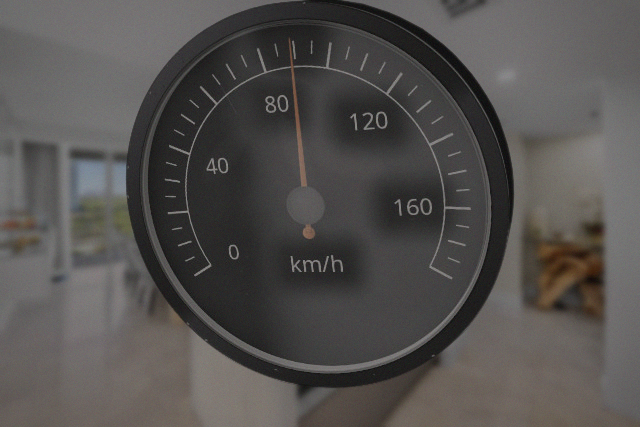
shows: 90 km/h
